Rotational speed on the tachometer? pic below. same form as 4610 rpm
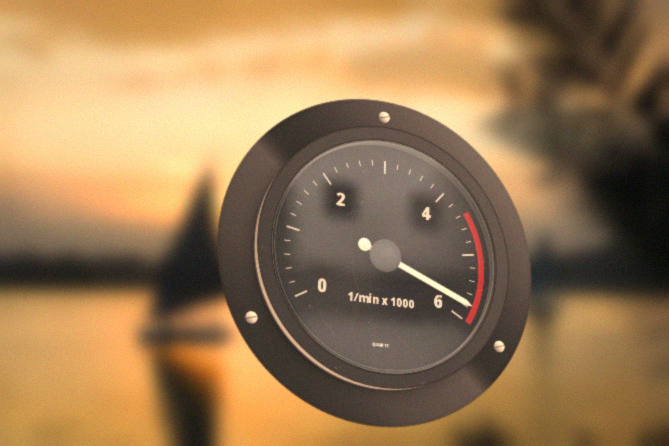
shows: 5800 rpm
